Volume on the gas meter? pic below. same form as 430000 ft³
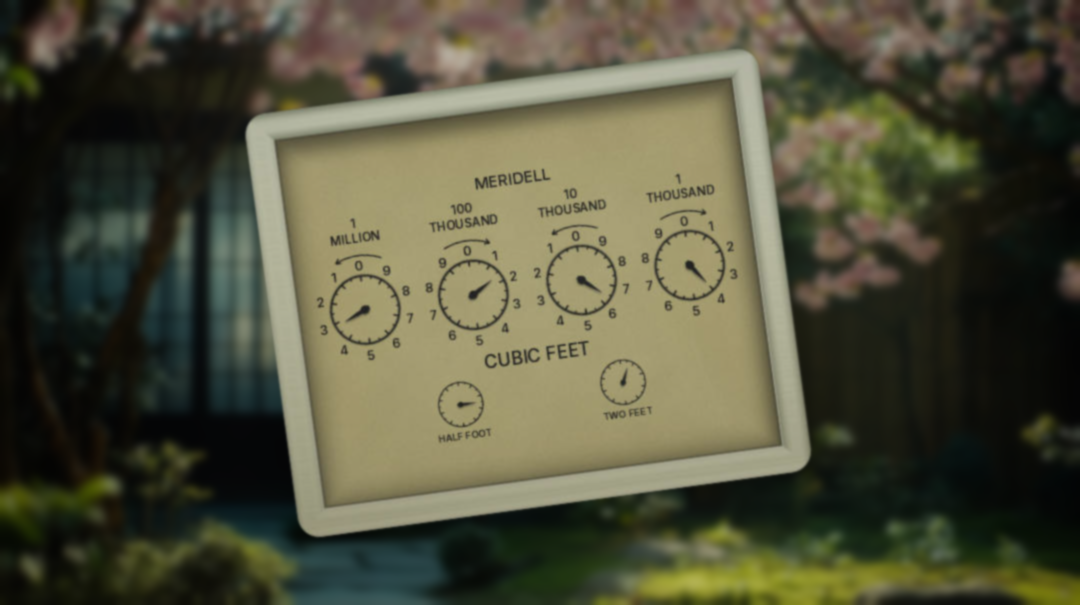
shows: 316400 ft³
